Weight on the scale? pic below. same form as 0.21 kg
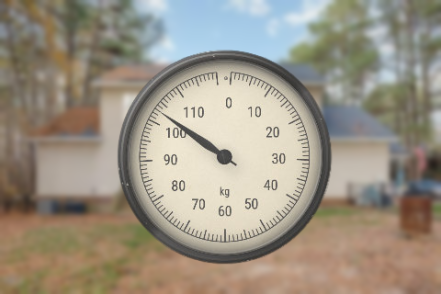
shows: 103 kg
